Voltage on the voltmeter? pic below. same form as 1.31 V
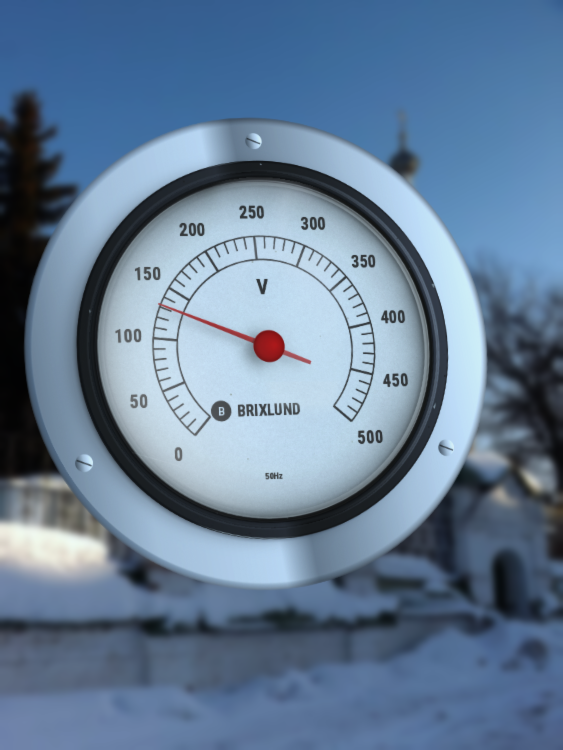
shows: 130 V
